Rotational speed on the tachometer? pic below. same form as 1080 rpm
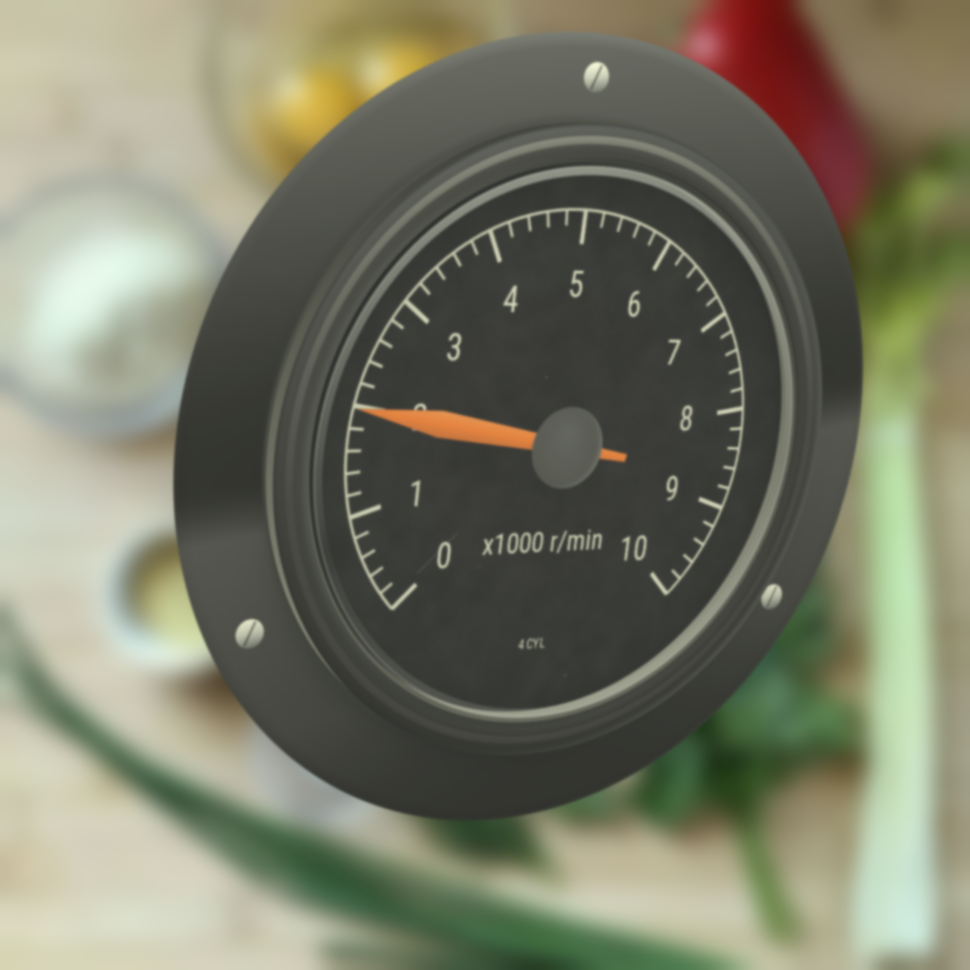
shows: 2000 rpm
